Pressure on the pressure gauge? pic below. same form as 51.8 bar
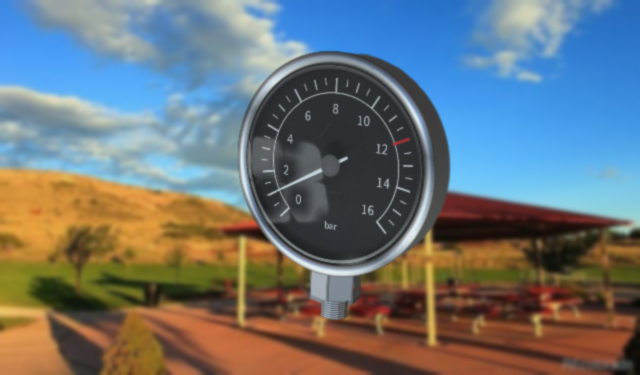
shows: 1 bar
